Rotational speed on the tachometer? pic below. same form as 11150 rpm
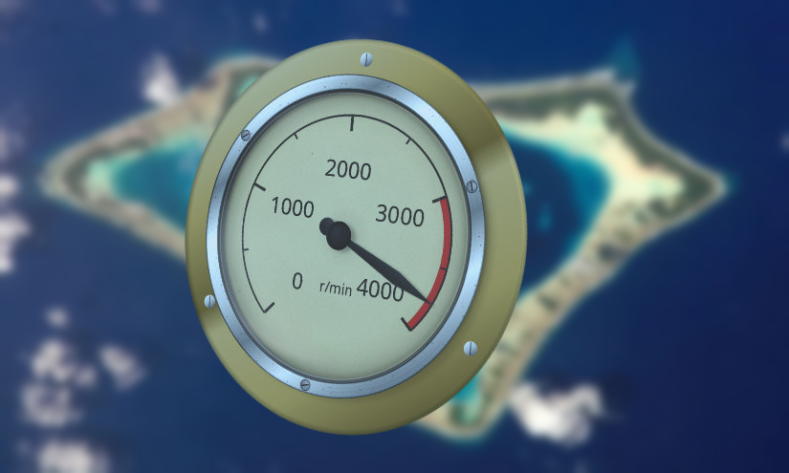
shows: 3750 rpm
